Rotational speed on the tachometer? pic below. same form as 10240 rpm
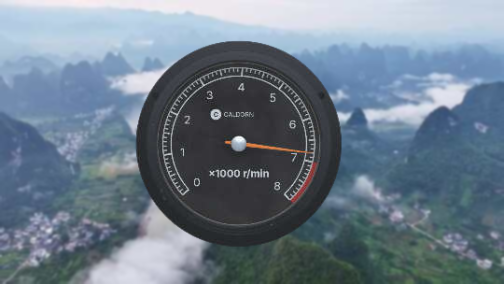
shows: 6800 rpm
